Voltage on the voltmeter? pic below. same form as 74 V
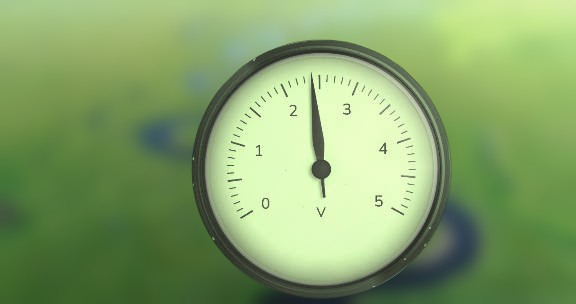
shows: 2.4 V
